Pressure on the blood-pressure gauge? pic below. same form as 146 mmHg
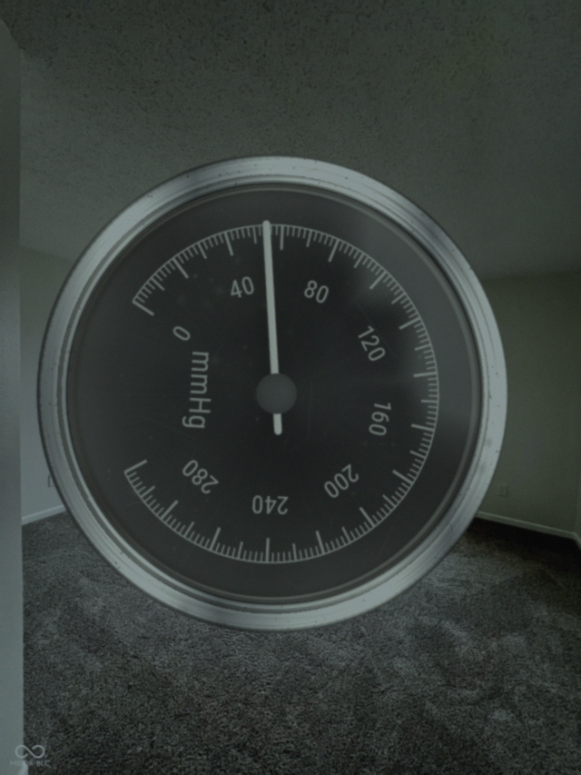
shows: 54 mmHg
